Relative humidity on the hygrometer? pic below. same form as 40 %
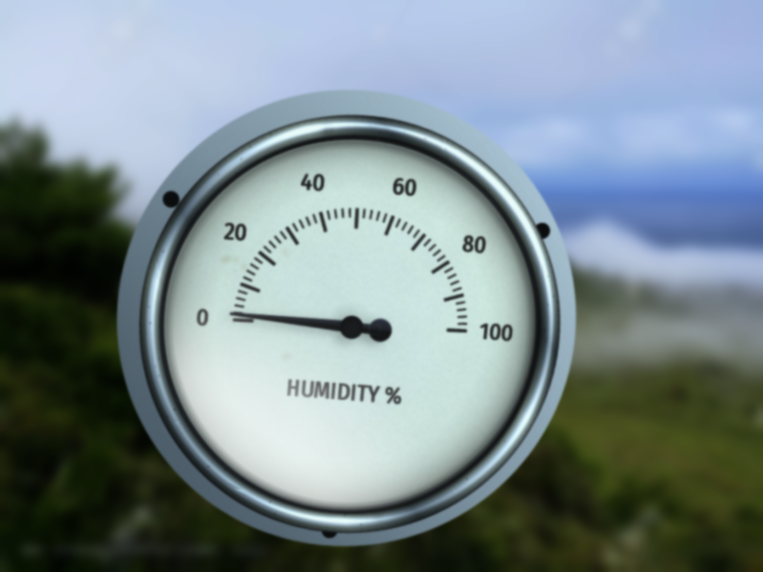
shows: 2 %
